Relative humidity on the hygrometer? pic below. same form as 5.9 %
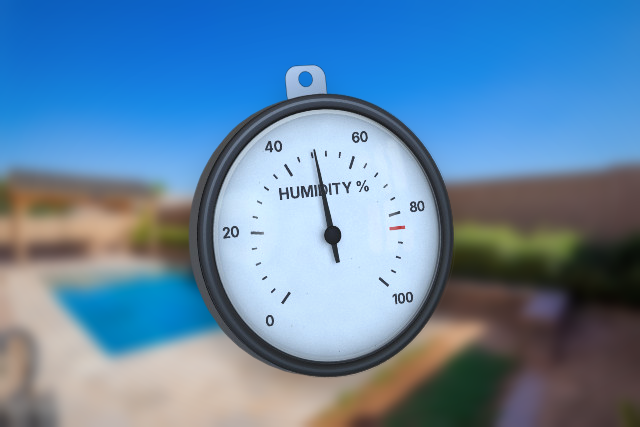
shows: 48 %
